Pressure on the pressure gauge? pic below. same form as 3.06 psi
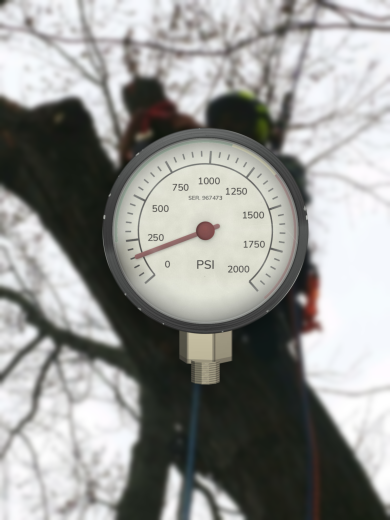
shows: 150 psi
